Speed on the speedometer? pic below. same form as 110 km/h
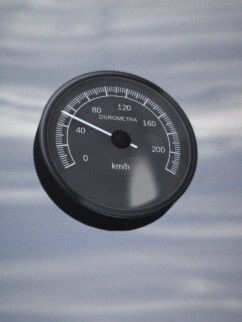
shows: 50 km/h
